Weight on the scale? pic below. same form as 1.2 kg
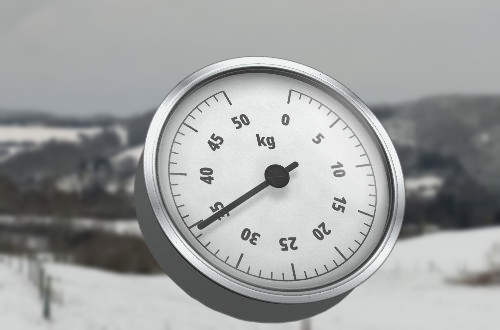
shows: 34.5 kg
